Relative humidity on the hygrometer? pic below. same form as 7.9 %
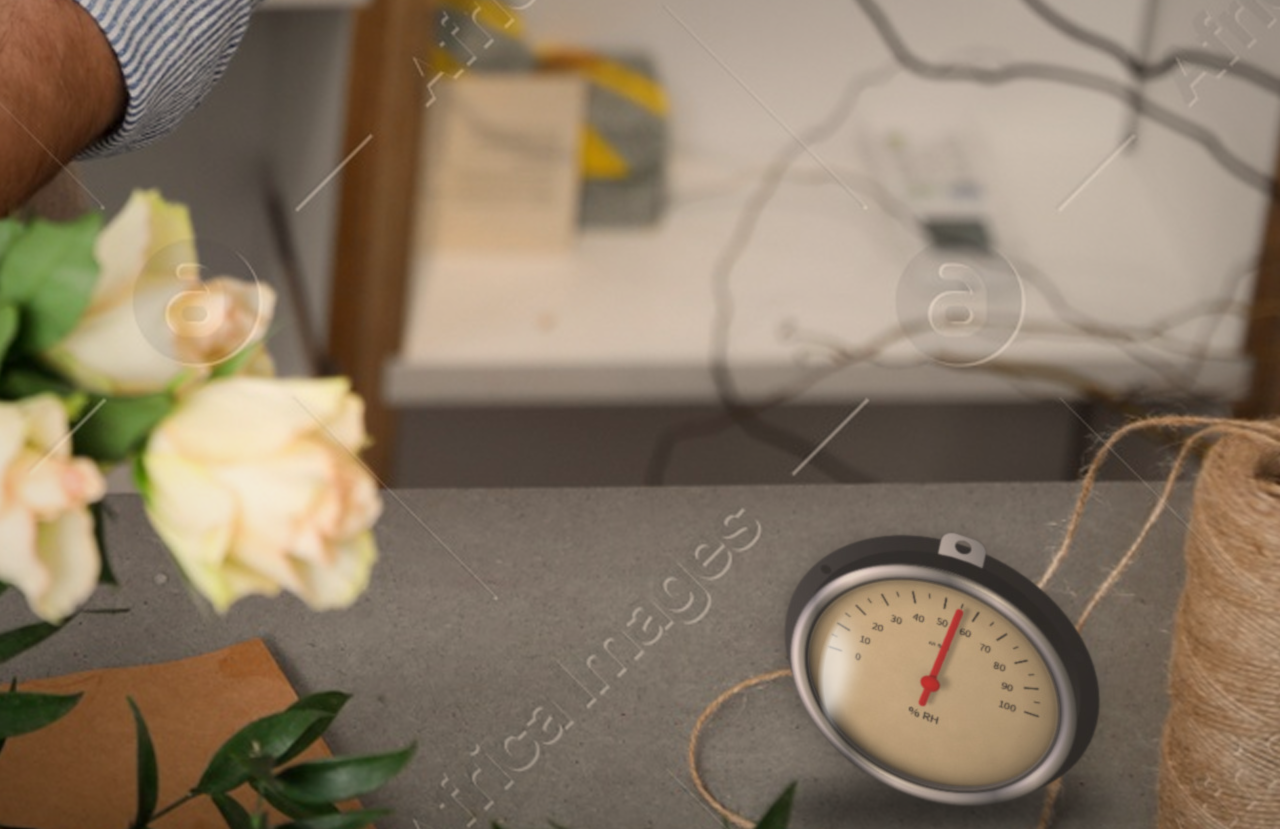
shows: 55 %
